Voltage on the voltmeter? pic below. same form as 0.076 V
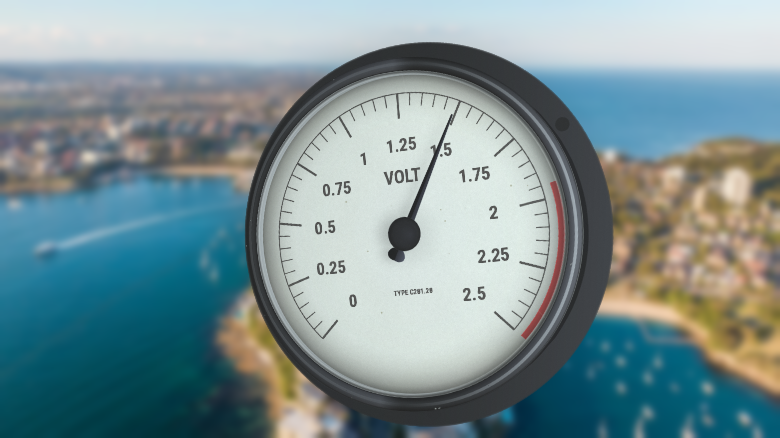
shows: 1.5 V
